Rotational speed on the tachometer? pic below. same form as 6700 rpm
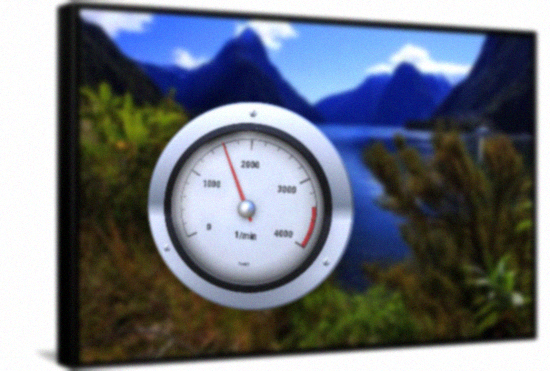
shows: 1600 rpm
